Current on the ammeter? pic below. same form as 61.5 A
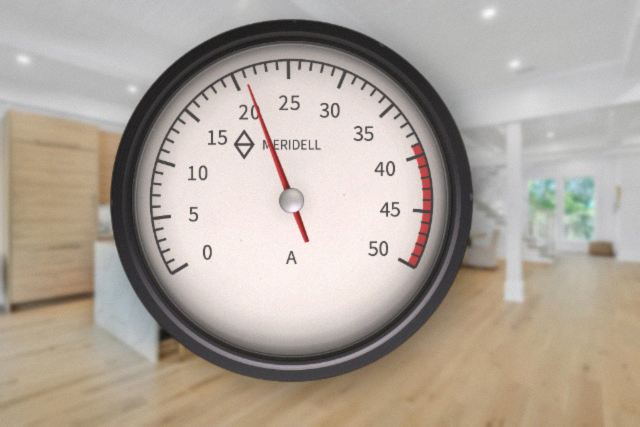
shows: 21 A
